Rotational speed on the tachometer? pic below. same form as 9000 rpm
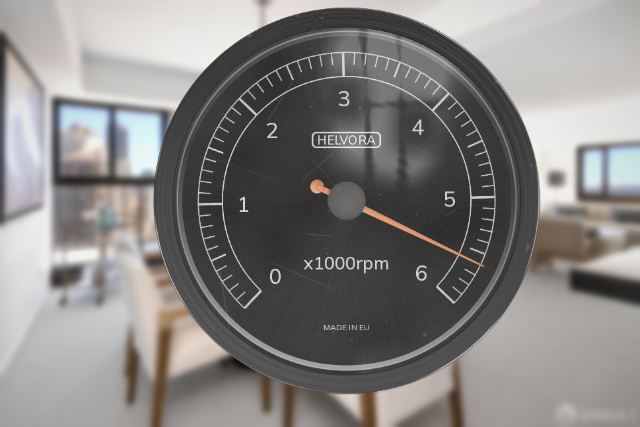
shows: 5600 rpm
